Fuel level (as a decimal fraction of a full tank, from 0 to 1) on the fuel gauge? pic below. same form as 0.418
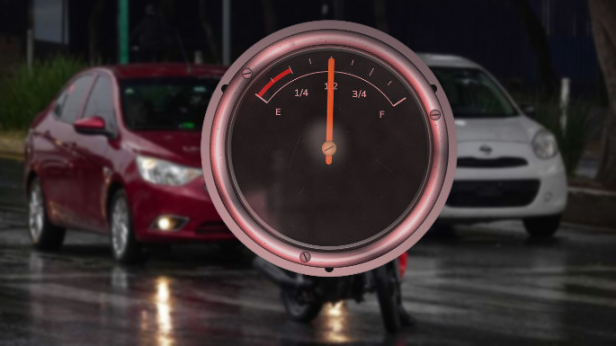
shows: 0.5
